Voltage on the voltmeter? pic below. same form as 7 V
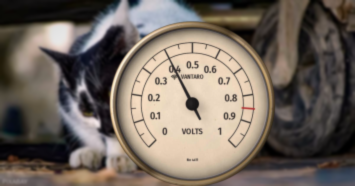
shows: 0.4 V
